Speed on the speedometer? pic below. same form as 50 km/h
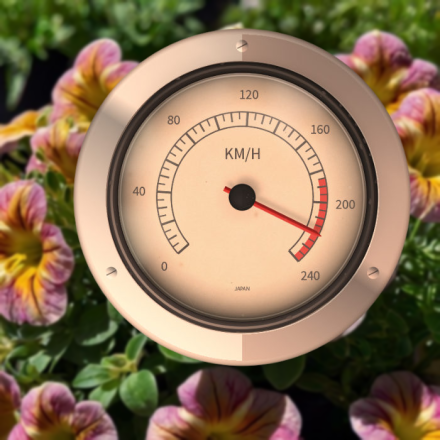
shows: 220 km/h
